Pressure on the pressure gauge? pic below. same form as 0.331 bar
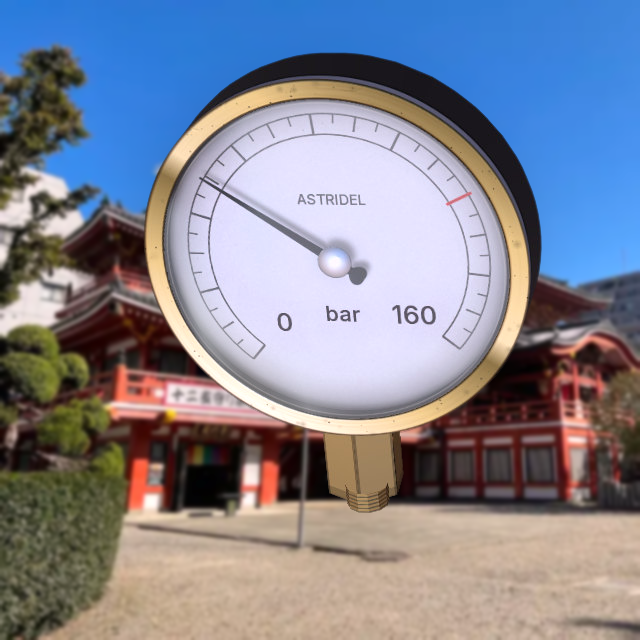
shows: 50 bar
